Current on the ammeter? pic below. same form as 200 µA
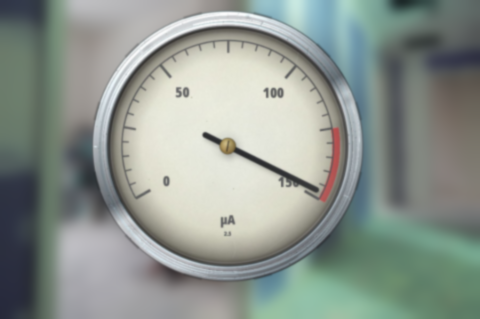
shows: 147.5 µA
